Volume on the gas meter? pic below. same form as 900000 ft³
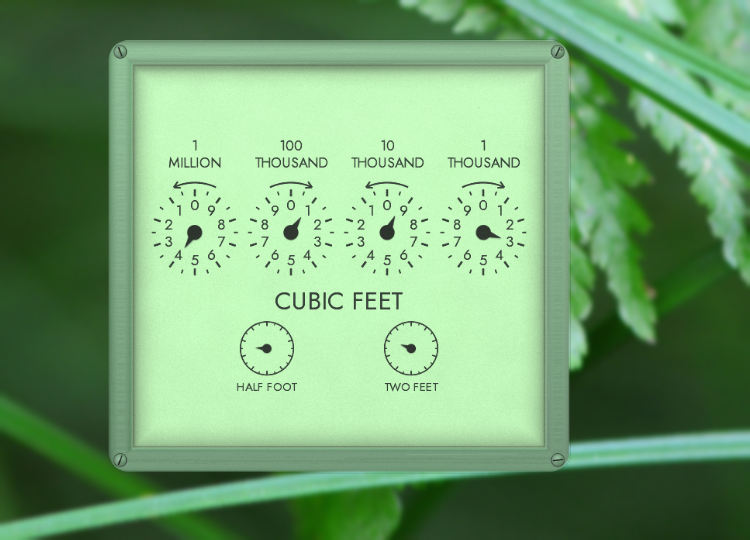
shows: 409300 ft³
